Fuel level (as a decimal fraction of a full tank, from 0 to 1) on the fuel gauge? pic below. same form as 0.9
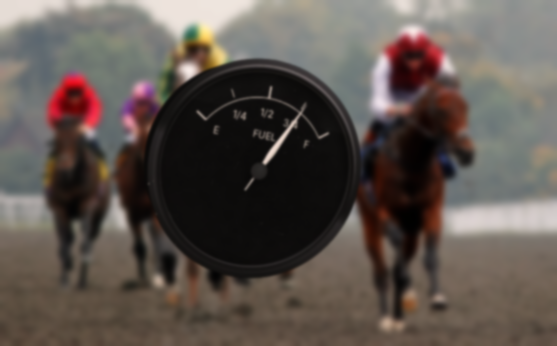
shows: 0.75
